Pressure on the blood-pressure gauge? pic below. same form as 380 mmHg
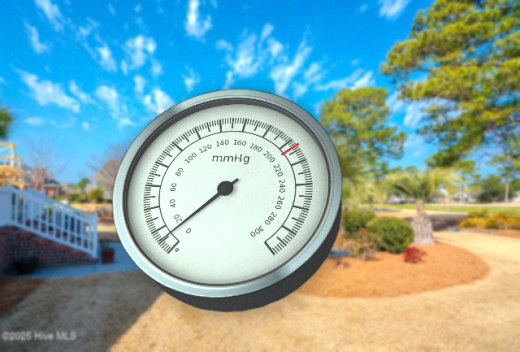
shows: 10 mmHg
